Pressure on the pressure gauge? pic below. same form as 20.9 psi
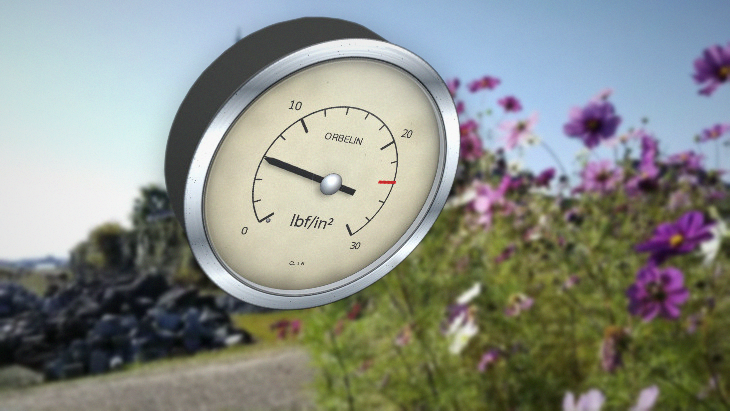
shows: 6 psi
